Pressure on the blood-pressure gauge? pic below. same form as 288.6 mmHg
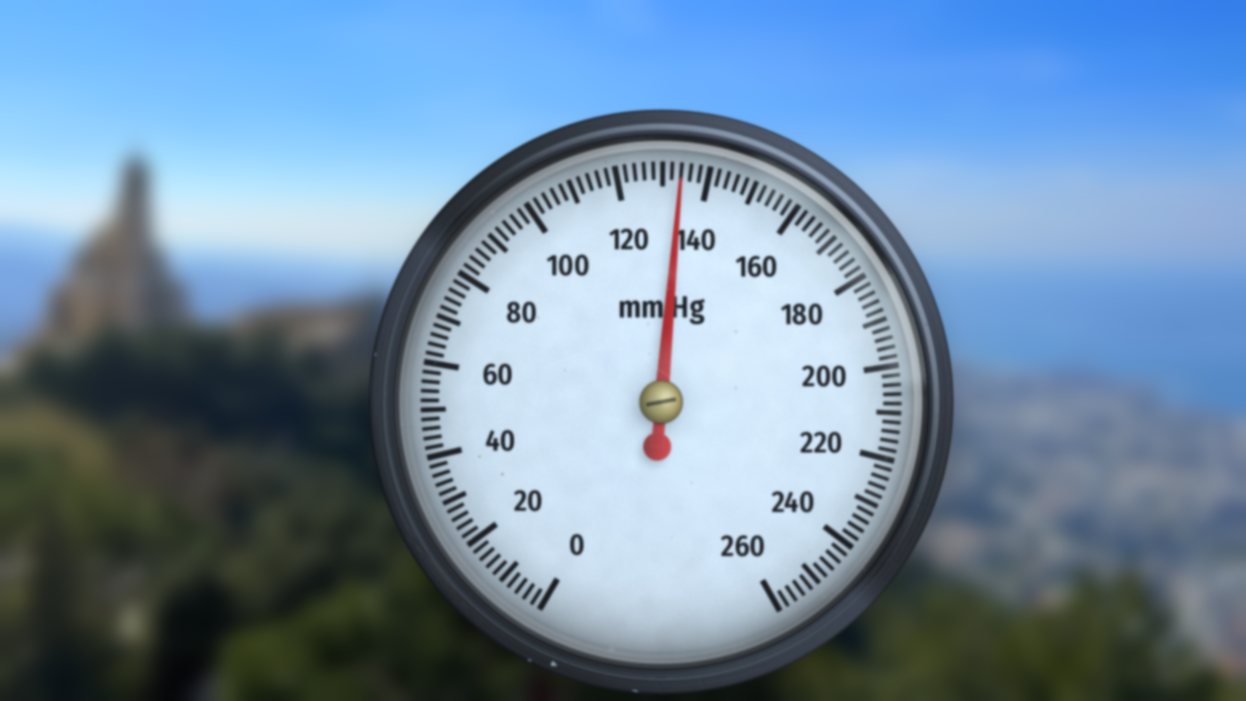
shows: 134 mmHg
